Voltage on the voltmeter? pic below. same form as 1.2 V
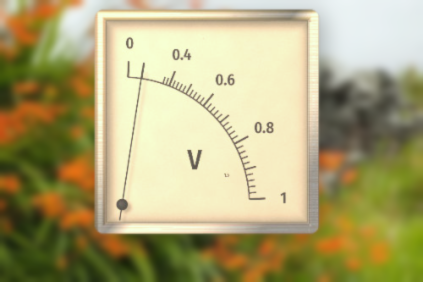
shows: 0.2 V
